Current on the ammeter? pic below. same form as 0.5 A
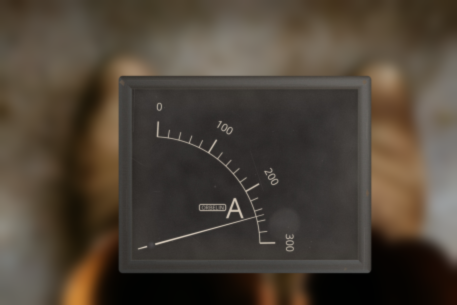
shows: 250 A
